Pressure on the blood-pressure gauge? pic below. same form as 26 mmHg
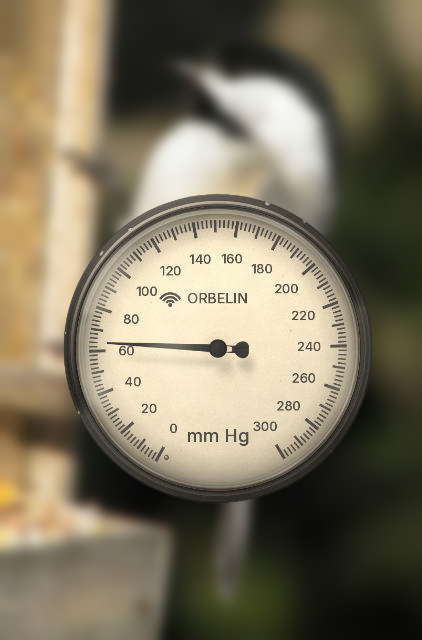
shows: 64 mmHg
